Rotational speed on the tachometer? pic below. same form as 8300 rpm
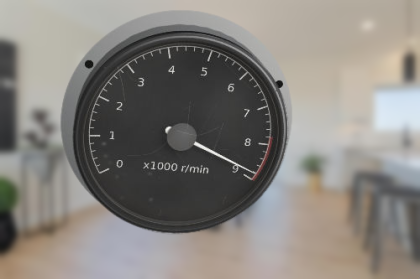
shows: 8800 rpm
